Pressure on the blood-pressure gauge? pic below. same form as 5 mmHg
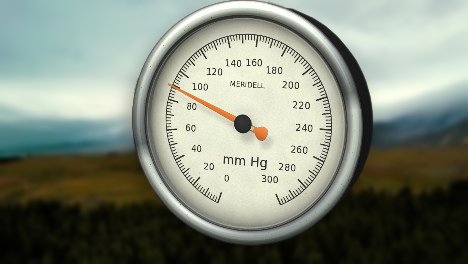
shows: 90 mmHg
